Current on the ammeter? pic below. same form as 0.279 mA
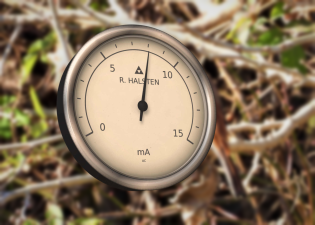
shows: 8 mA
